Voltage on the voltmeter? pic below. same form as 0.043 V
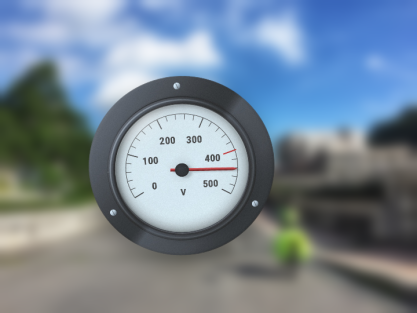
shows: 440 V
